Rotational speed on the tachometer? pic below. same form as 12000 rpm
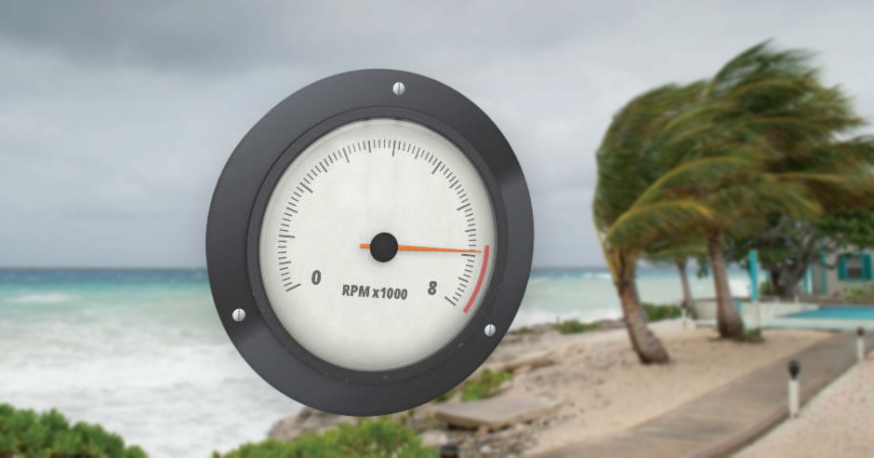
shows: 6900 rpm
